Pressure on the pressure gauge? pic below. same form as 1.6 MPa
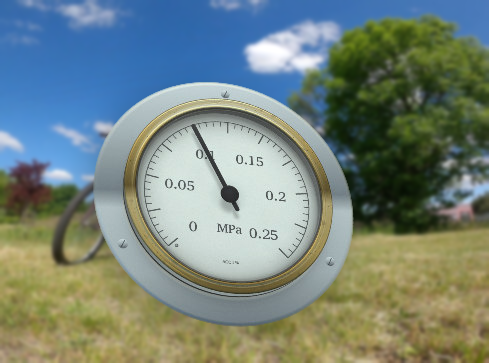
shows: 0.1 MPa
